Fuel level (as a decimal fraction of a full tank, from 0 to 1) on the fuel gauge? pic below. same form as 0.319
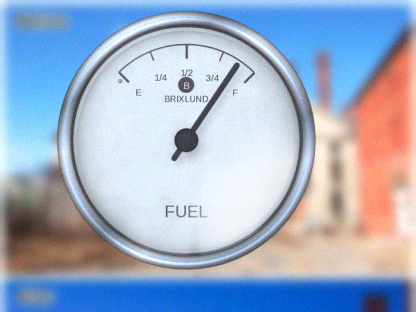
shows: 0.875
